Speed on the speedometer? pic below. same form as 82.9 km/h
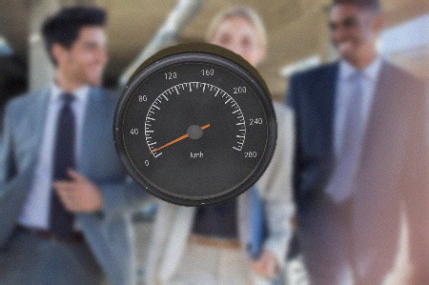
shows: 10 km/h
